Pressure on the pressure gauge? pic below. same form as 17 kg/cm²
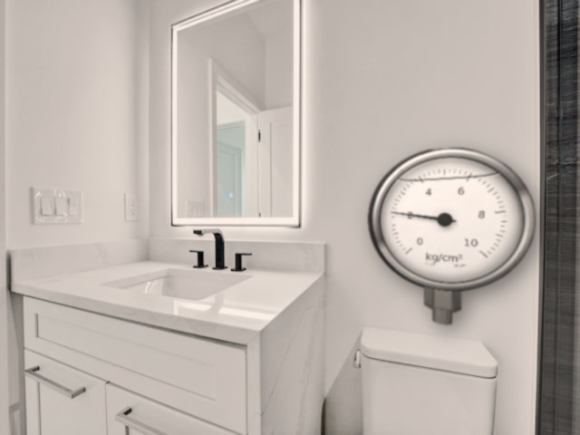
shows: 2 kg/cm²
